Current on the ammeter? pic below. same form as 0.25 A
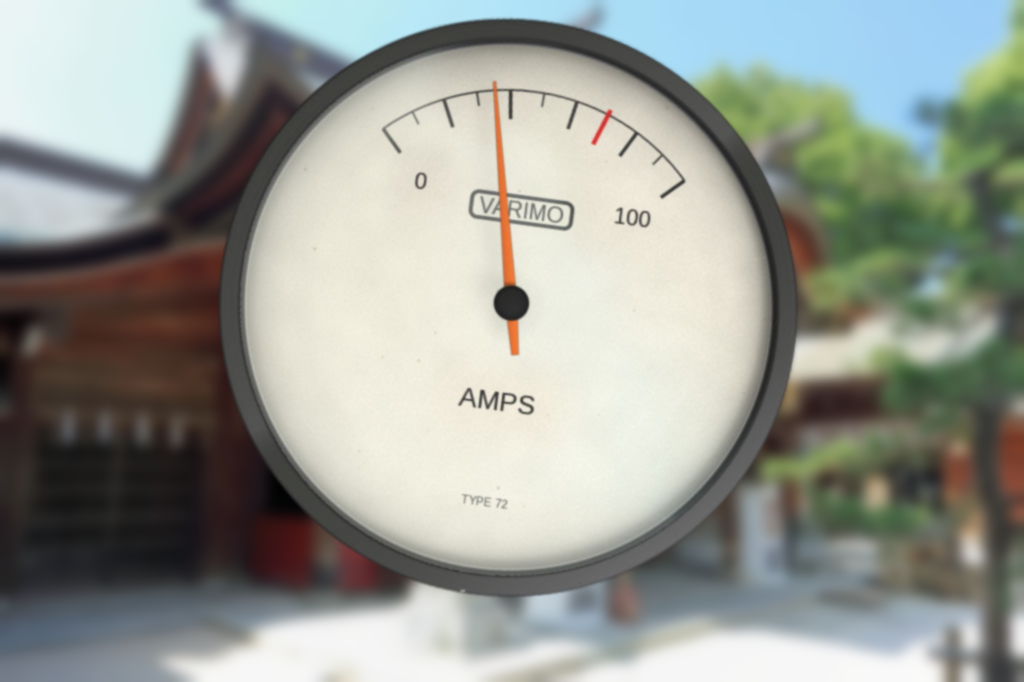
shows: 35 A
